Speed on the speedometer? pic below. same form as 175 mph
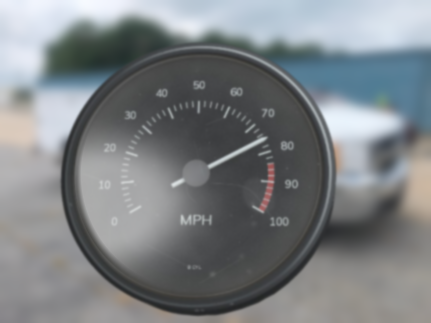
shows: 76 mph
